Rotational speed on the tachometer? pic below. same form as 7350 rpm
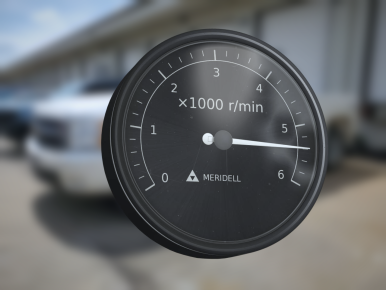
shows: 5400 rpm
